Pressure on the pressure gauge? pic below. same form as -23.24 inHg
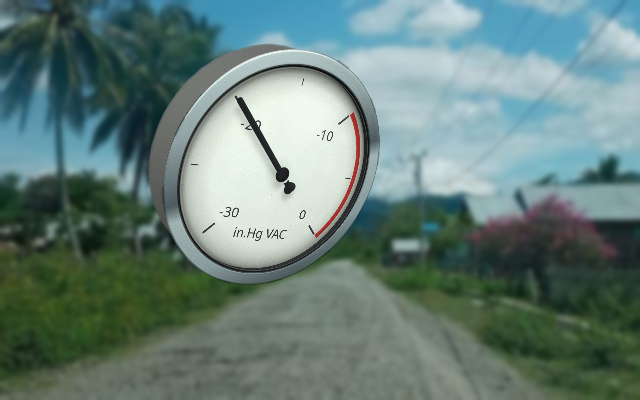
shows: -20 inHg
